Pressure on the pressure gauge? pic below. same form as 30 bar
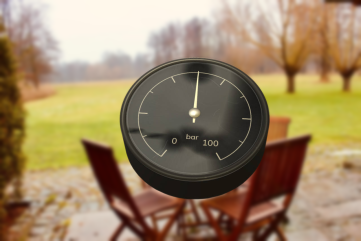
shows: 50 bar
